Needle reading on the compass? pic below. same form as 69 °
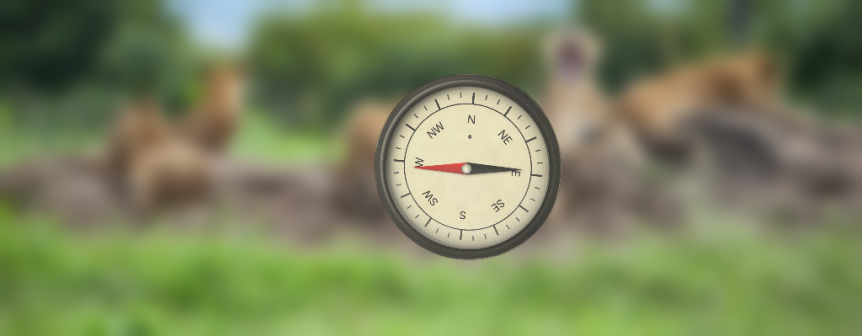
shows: 265 °
